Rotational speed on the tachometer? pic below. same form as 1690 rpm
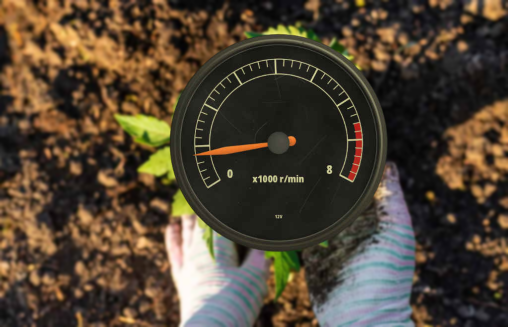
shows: 800 rpm
